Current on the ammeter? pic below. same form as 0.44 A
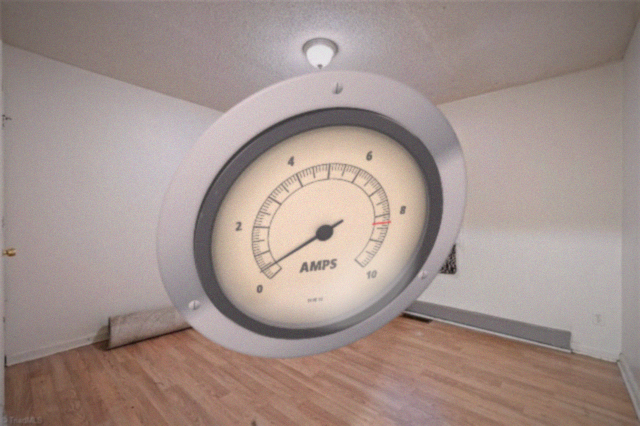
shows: 0.5 A
